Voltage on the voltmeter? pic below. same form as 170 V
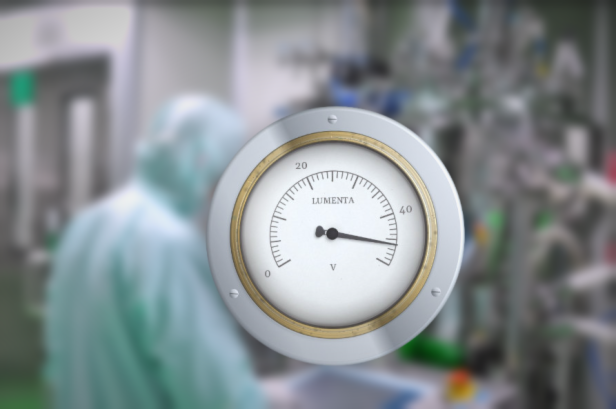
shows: 46 V
